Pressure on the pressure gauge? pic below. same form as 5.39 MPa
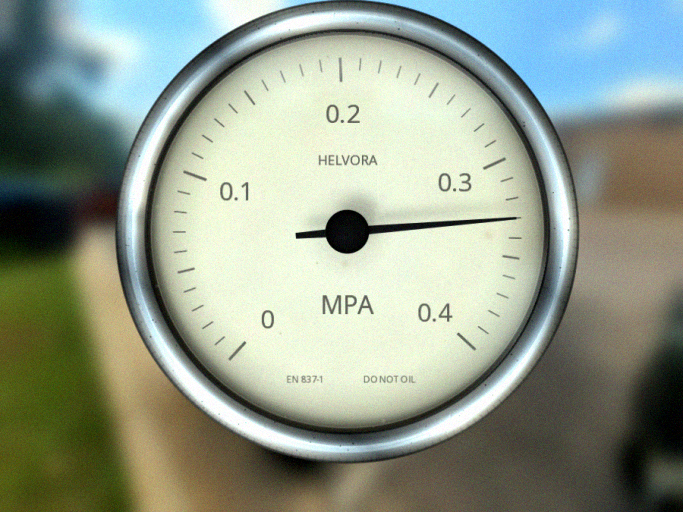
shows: 0.33 MPa
